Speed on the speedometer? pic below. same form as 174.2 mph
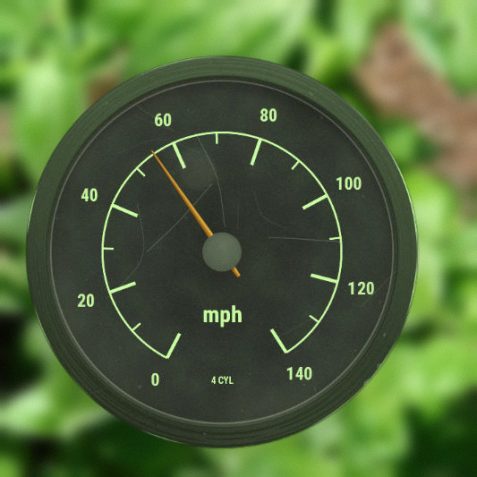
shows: 55 mph
